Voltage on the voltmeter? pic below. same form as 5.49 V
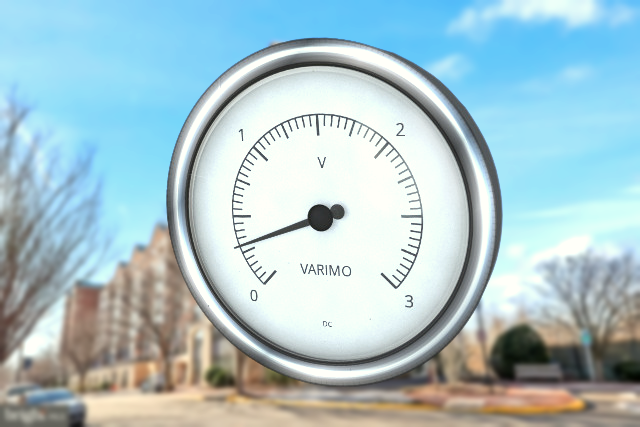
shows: 0.3 V
